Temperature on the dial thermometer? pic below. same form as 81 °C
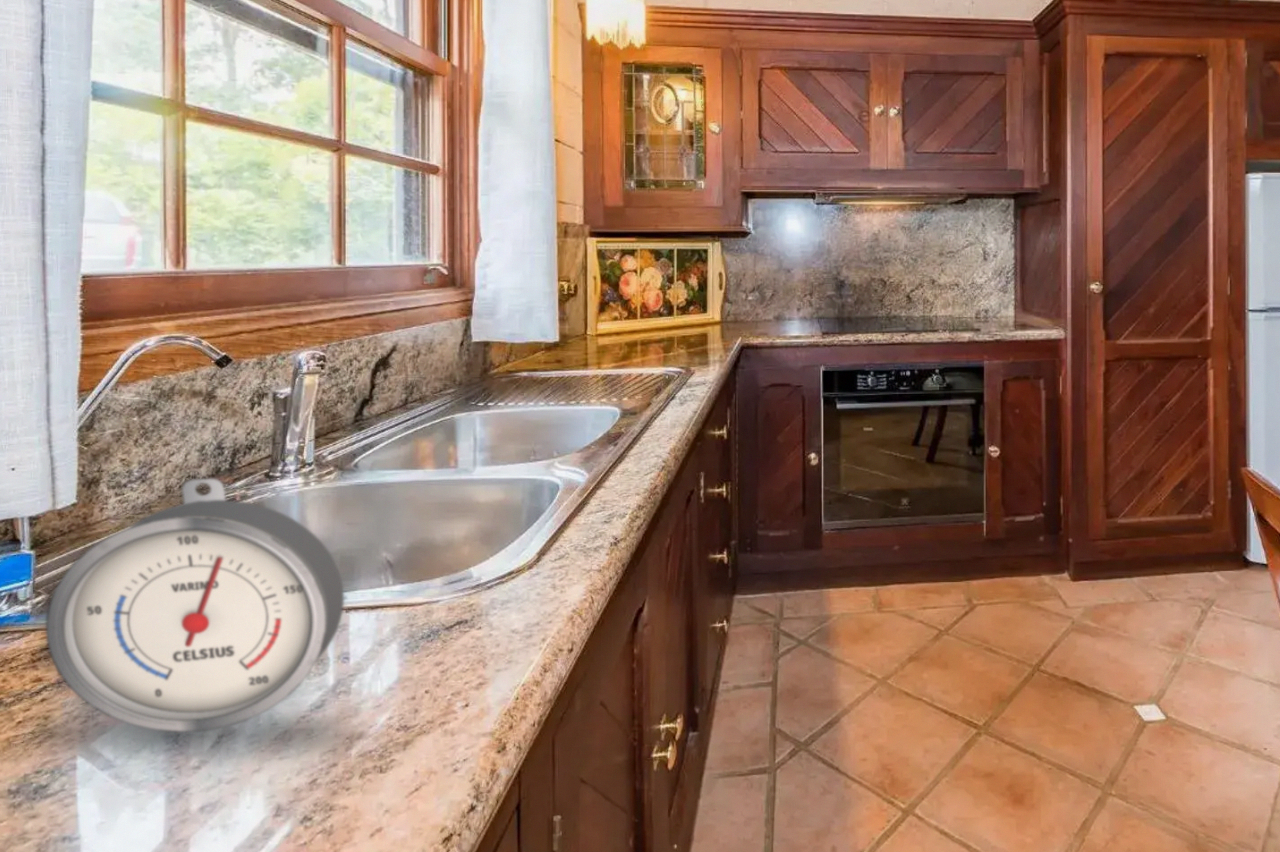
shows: 115 °C
